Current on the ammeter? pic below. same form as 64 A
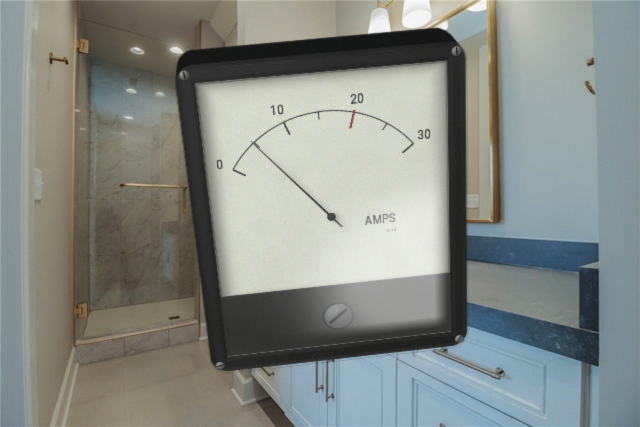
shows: 5 A
